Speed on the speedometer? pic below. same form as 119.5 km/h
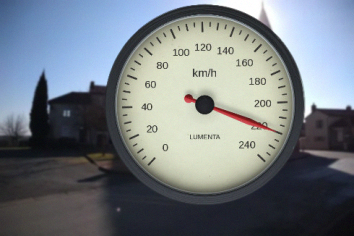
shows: 220 km/h
